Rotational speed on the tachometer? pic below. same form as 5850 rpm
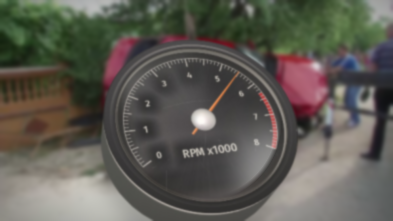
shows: 5500 rpm
